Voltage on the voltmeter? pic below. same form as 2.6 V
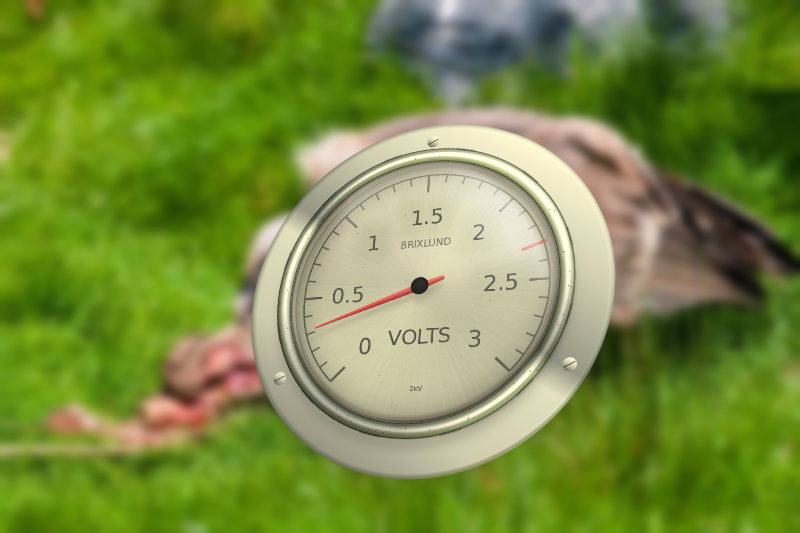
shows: 0.3 V
